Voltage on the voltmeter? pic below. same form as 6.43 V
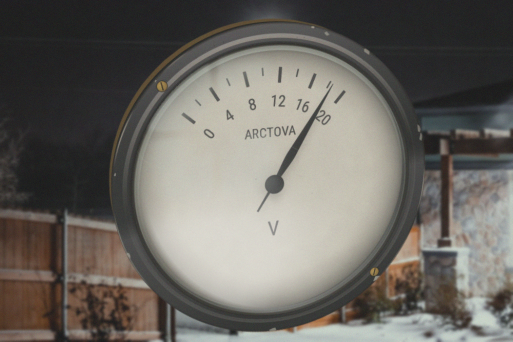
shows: 18 V
